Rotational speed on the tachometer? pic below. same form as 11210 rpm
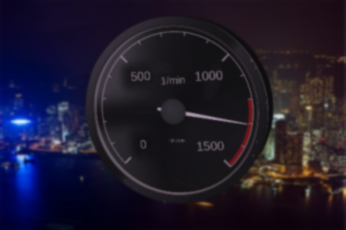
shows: 1300 rpm
